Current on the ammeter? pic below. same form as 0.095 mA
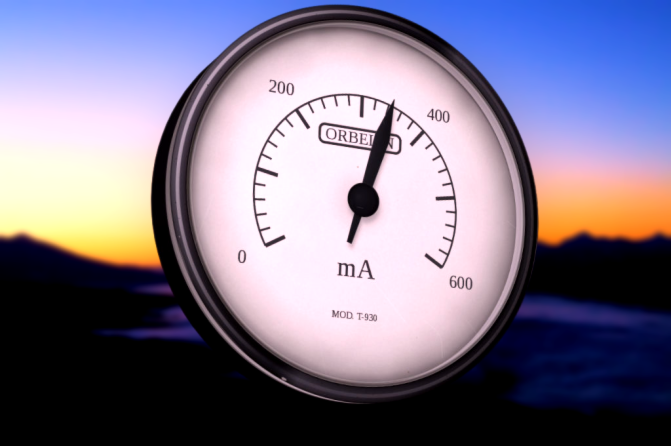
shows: 340 mA
